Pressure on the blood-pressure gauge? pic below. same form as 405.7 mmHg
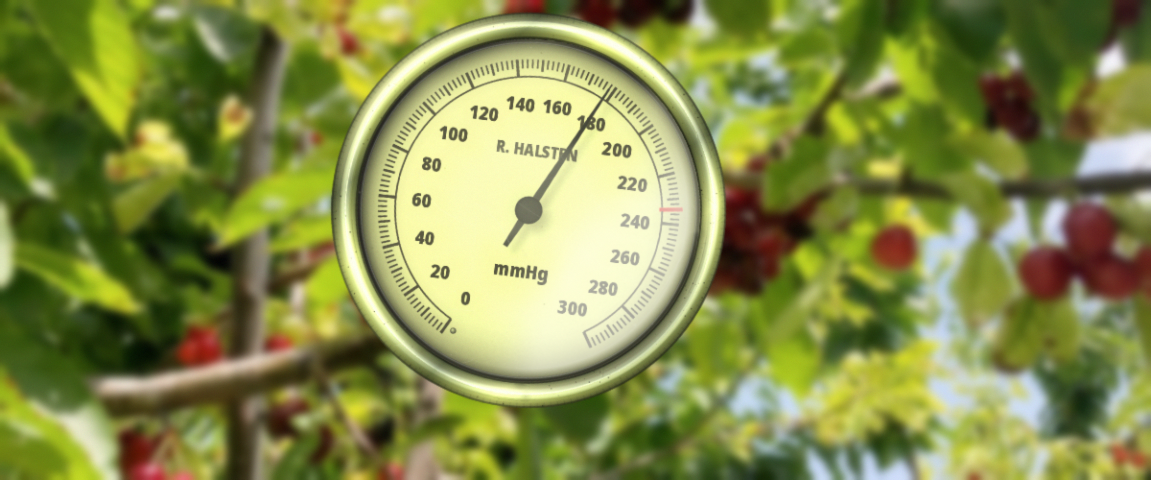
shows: 178 mmHg
